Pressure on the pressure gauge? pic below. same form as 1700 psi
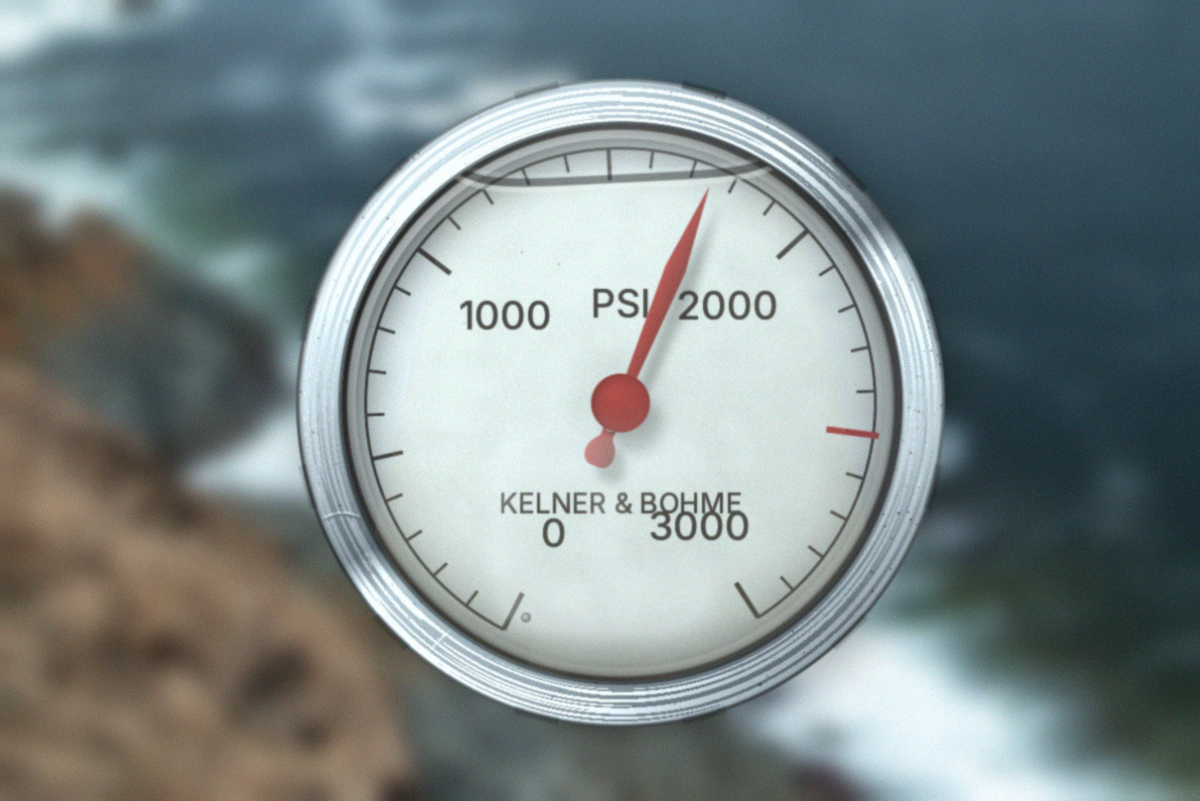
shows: 1750 psi
